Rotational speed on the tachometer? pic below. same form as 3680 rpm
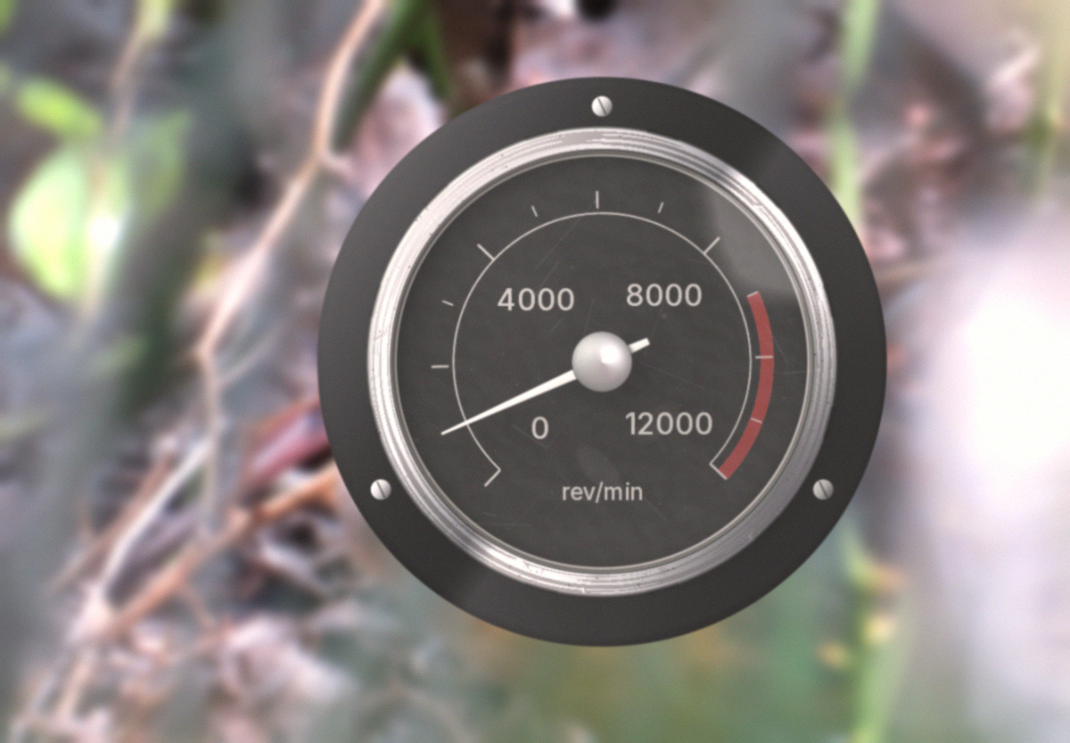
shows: 1000 rpm
